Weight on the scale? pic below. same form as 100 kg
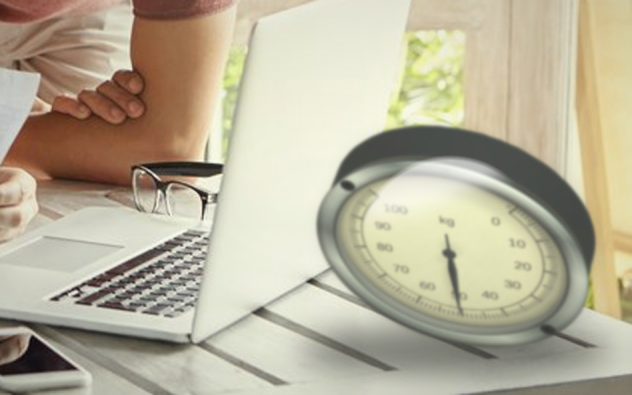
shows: 50 kg
